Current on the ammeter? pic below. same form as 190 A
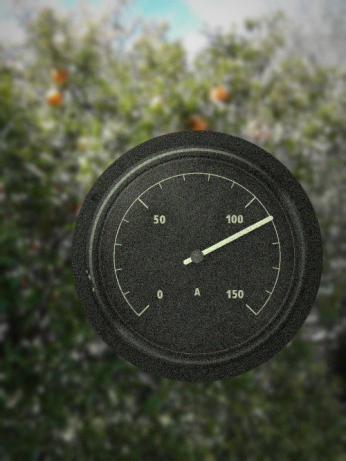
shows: 110 A
